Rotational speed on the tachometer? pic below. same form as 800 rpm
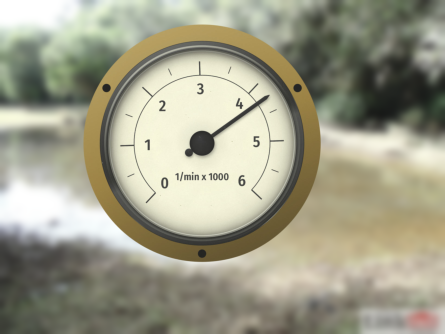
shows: 4250 rpm
